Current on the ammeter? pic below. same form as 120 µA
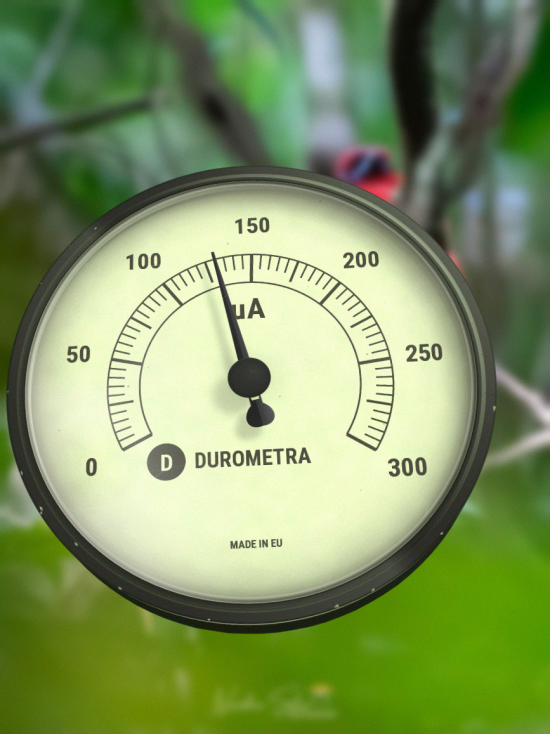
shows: 130 µA
